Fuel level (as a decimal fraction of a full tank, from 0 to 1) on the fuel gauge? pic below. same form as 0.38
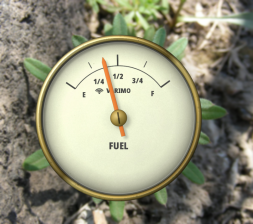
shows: 0.375
